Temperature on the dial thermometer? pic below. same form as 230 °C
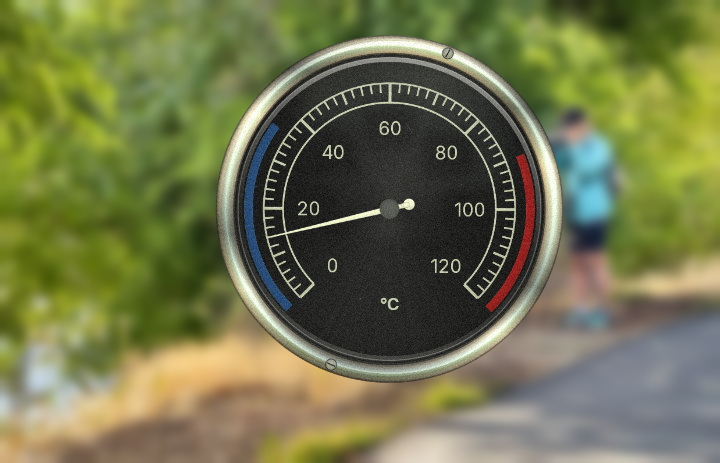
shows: 14 °C
